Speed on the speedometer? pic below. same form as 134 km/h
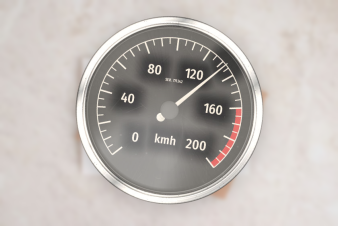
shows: 132.5 km/h
